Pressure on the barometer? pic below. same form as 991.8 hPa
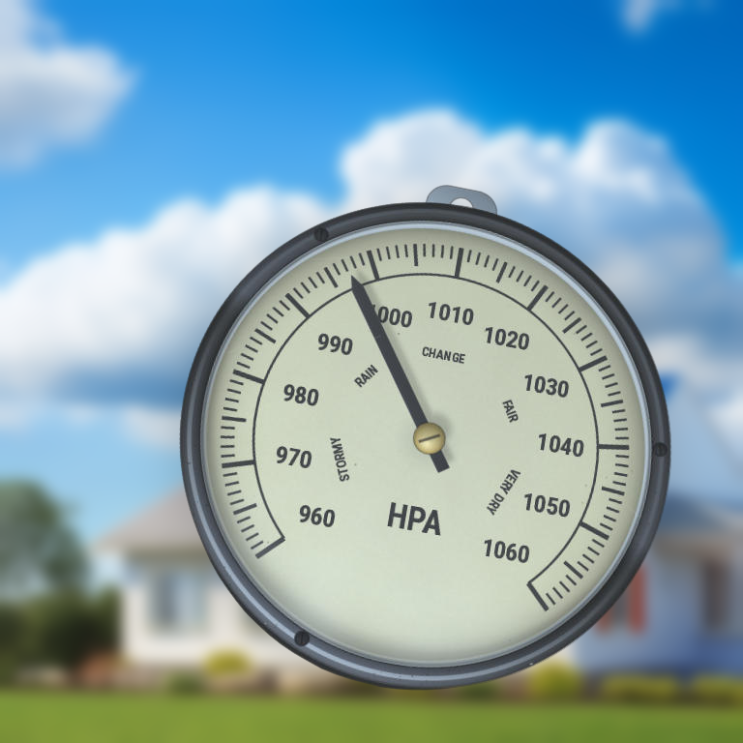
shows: 997 hPa
